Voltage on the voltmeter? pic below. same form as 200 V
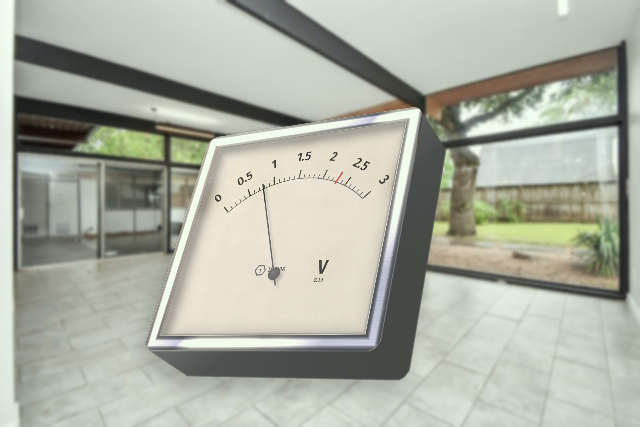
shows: 0.8 V
